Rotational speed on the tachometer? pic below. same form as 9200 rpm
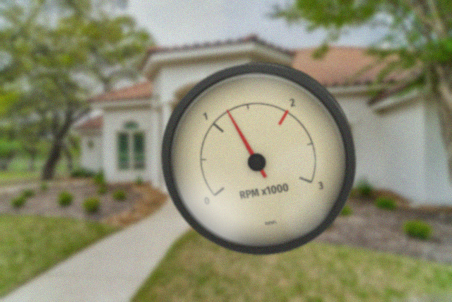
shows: 1250 rpm
